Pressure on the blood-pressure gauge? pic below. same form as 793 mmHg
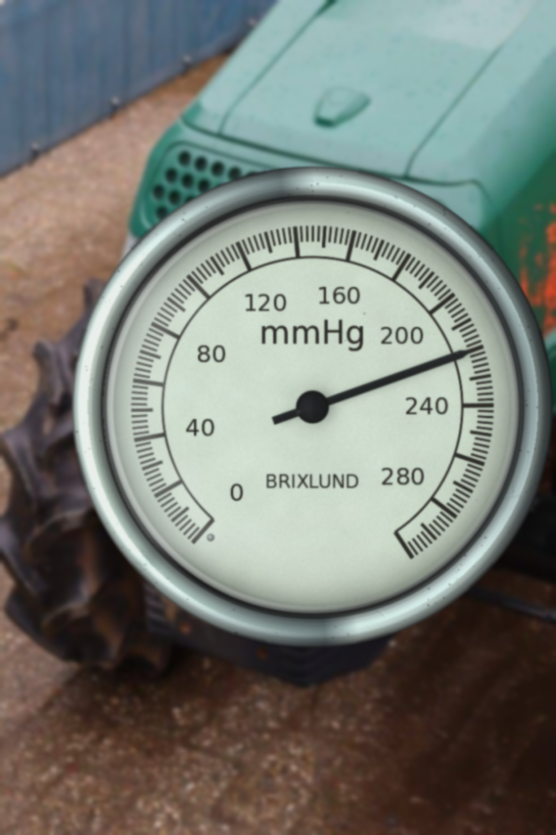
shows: 220 mmHg
